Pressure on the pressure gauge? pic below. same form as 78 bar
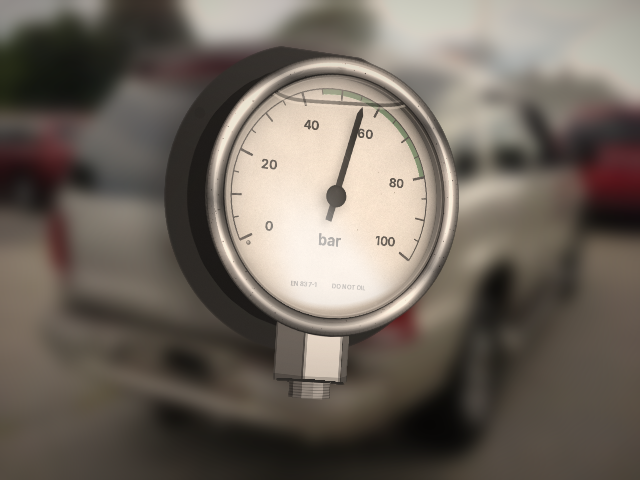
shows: 55 bar
